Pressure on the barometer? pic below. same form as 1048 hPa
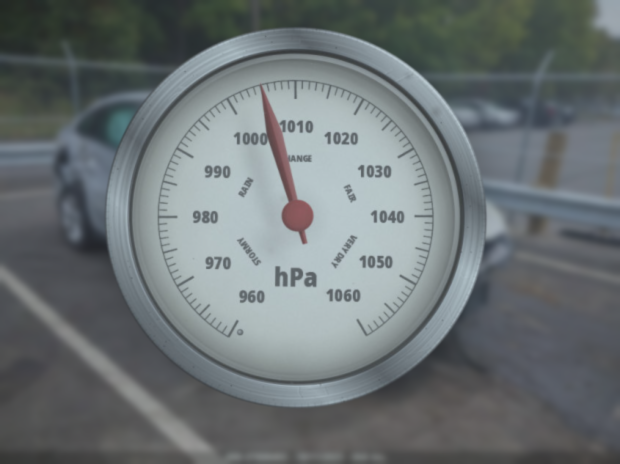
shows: 1005 hPa
